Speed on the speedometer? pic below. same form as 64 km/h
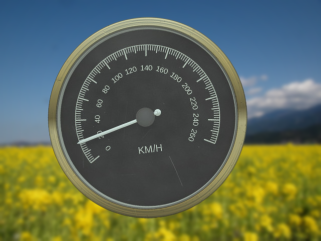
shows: 20 km/h
